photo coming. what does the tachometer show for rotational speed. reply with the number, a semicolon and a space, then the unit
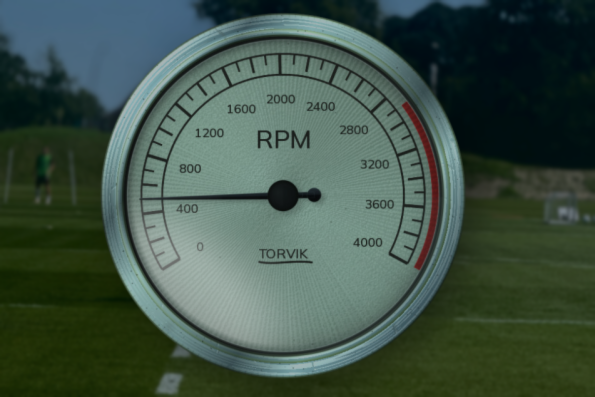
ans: 500; rpm
